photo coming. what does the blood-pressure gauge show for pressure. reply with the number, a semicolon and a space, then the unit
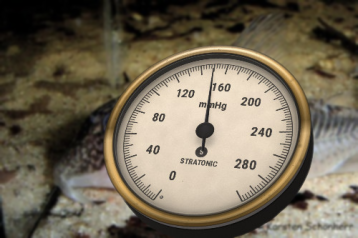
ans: 150; mmHg
